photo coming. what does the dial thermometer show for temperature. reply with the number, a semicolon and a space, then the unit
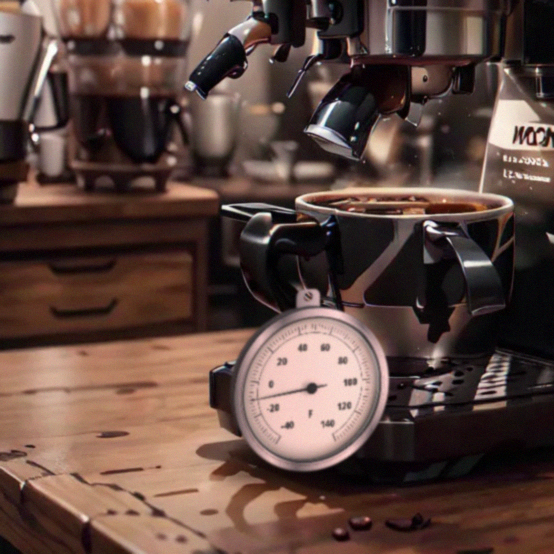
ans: -10; °F
